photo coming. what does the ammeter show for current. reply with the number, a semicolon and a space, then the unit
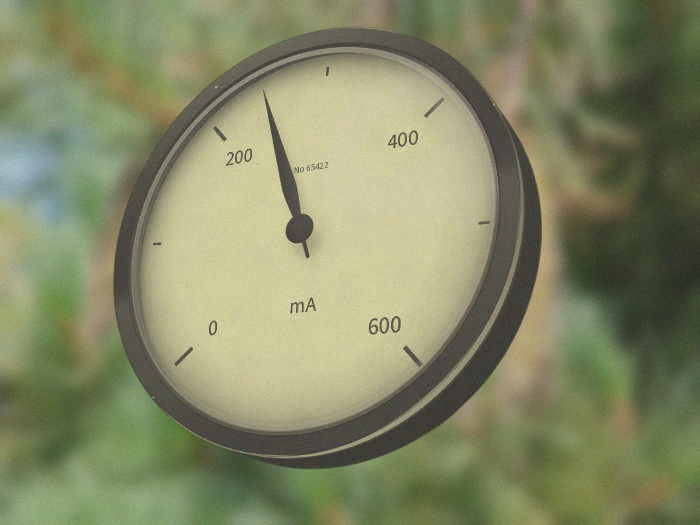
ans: 250; mA
